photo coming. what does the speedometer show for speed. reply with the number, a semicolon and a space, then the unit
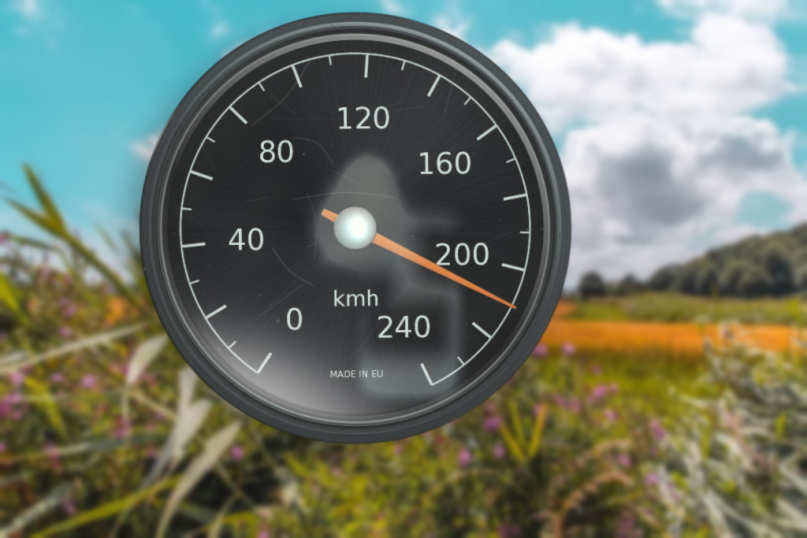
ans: 210; km/h
